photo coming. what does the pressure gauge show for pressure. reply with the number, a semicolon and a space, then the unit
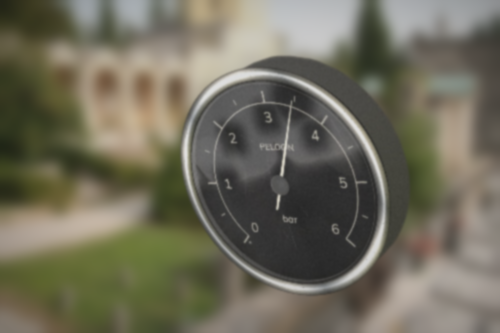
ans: 3.5; bar
